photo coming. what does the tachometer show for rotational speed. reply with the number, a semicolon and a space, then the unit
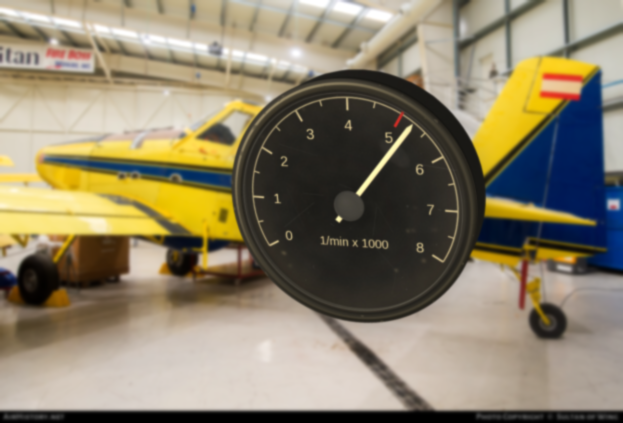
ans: 5250; rpm
